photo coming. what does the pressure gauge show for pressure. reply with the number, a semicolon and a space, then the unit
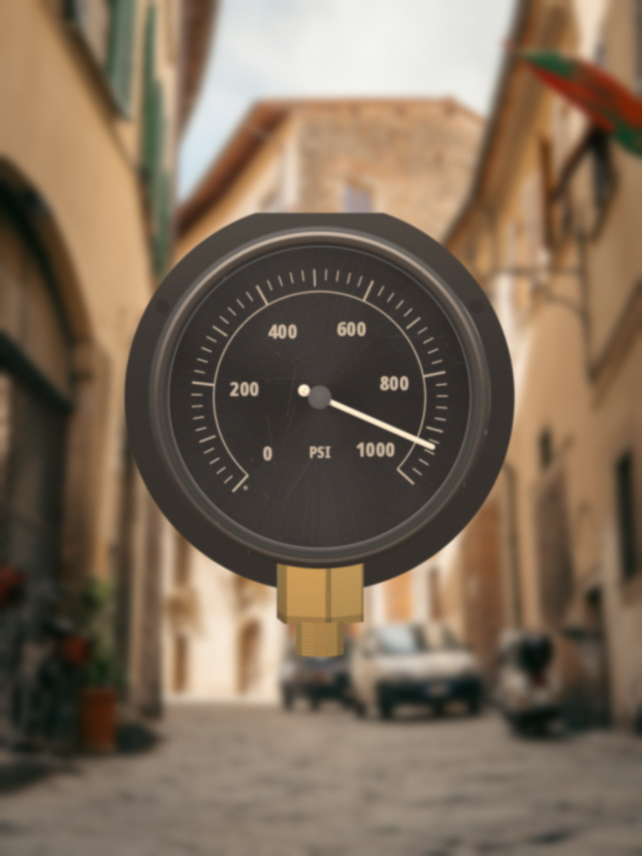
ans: 930; psi
